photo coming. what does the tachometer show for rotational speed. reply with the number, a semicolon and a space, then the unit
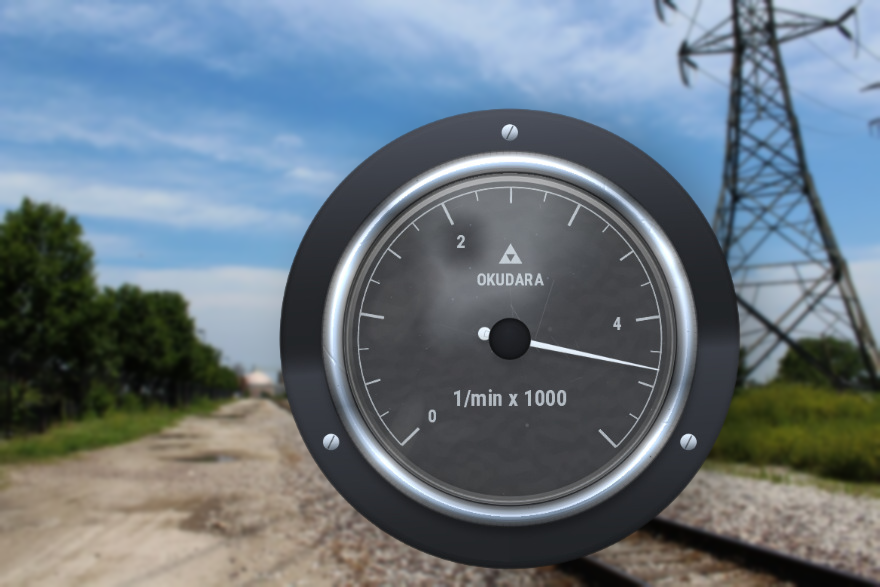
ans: 4375; rpm
